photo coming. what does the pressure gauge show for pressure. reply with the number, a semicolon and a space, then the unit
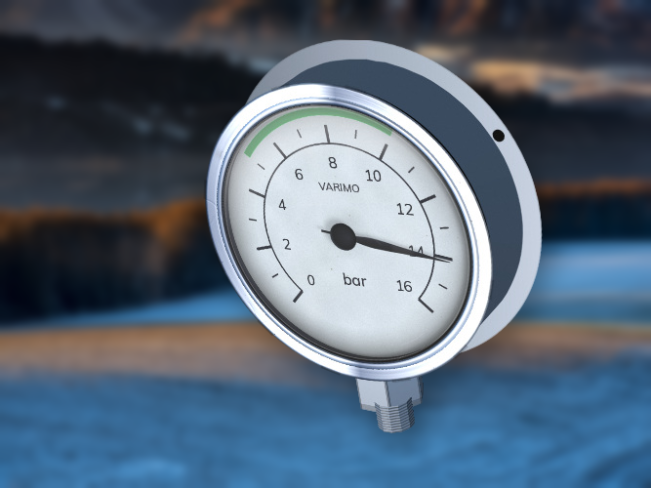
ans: 14; bar
